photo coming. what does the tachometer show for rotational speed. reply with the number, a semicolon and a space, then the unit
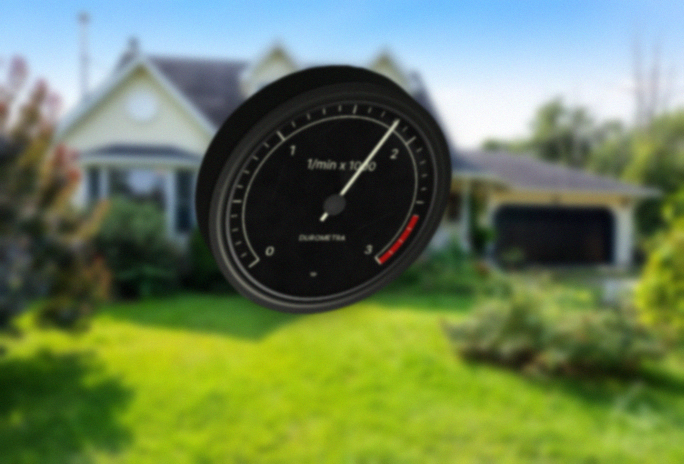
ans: 1800; rpm
